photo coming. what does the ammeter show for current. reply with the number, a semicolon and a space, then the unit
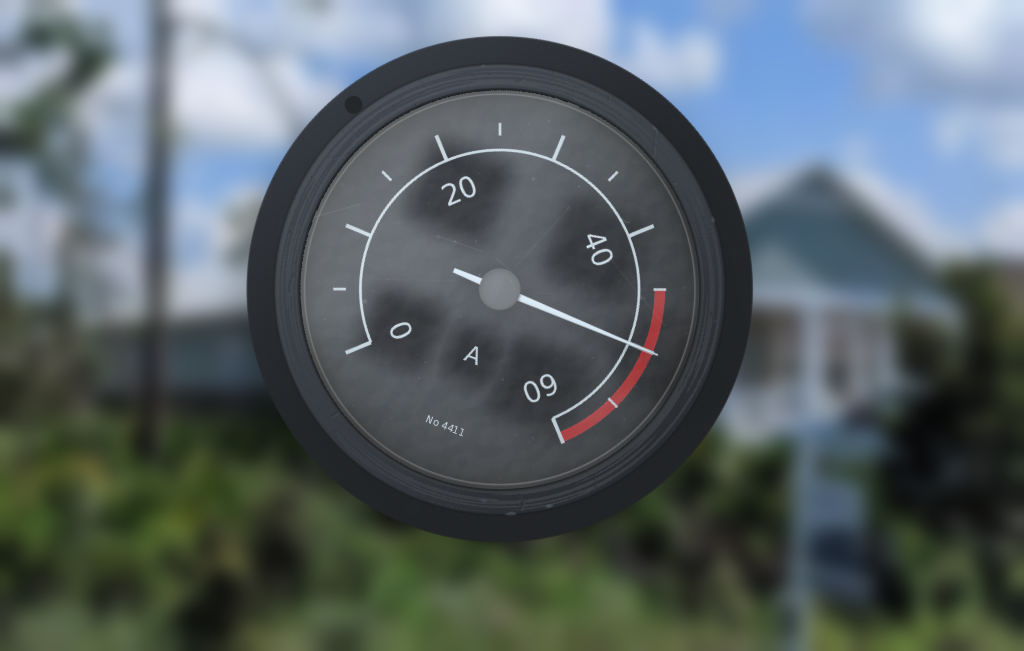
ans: 50; A
